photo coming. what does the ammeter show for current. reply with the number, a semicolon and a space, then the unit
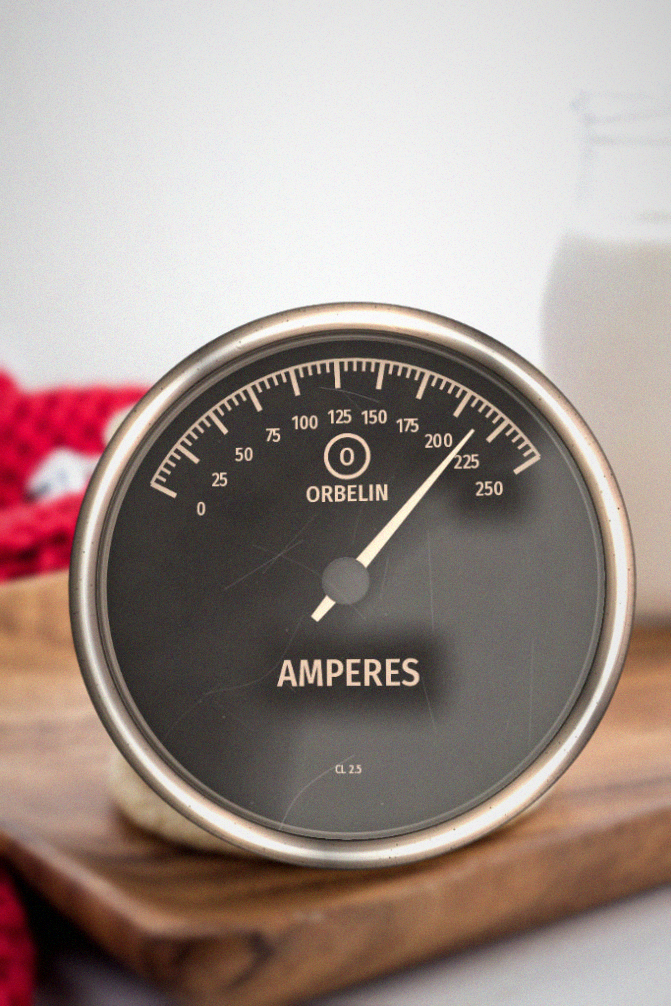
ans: 215; A
